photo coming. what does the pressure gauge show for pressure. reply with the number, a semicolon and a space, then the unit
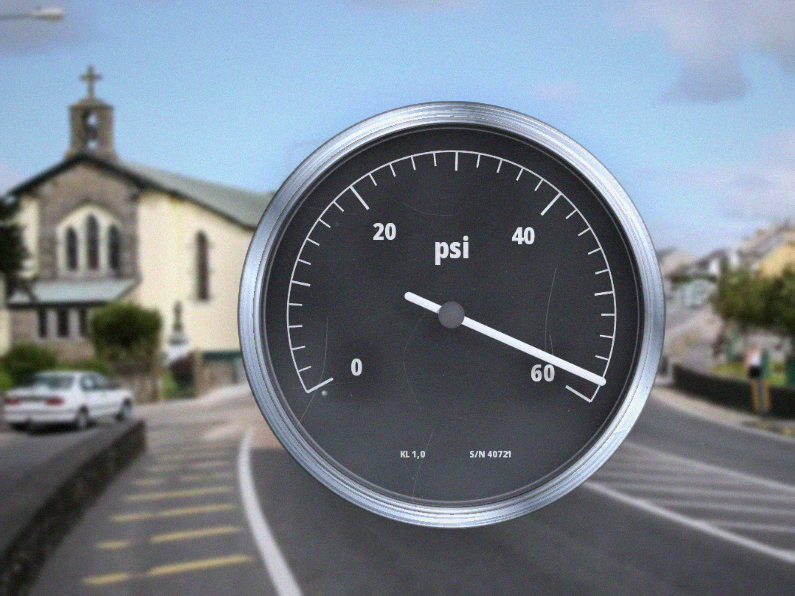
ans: 58; psi
